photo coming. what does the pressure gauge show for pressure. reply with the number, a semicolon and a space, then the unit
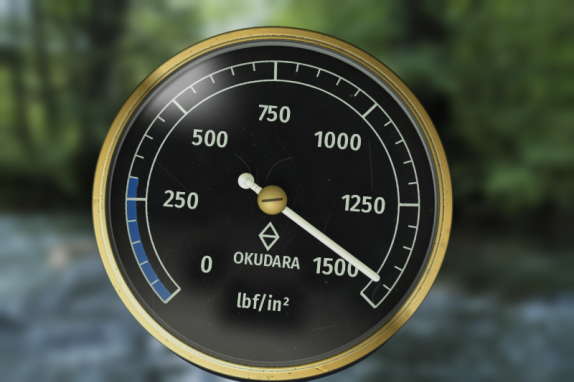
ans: 1450; psi
